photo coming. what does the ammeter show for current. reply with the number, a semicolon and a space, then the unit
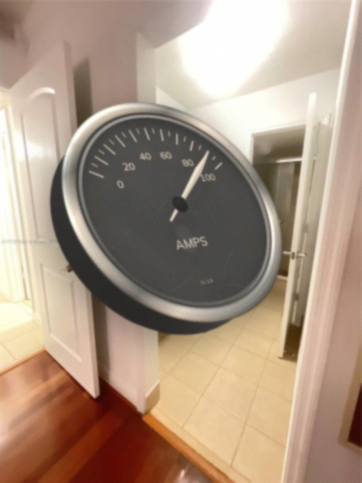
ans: 90; A
